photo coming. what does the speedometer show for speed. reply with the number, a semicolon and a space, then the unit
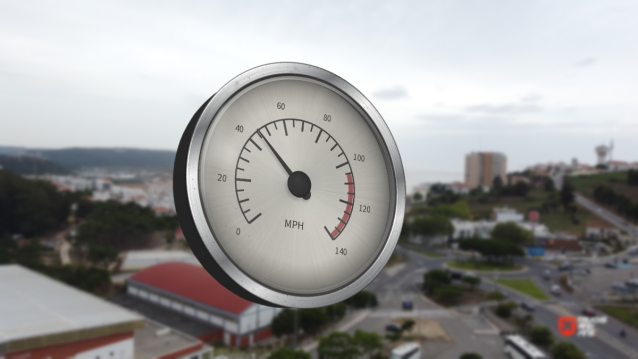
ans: 45; mph
